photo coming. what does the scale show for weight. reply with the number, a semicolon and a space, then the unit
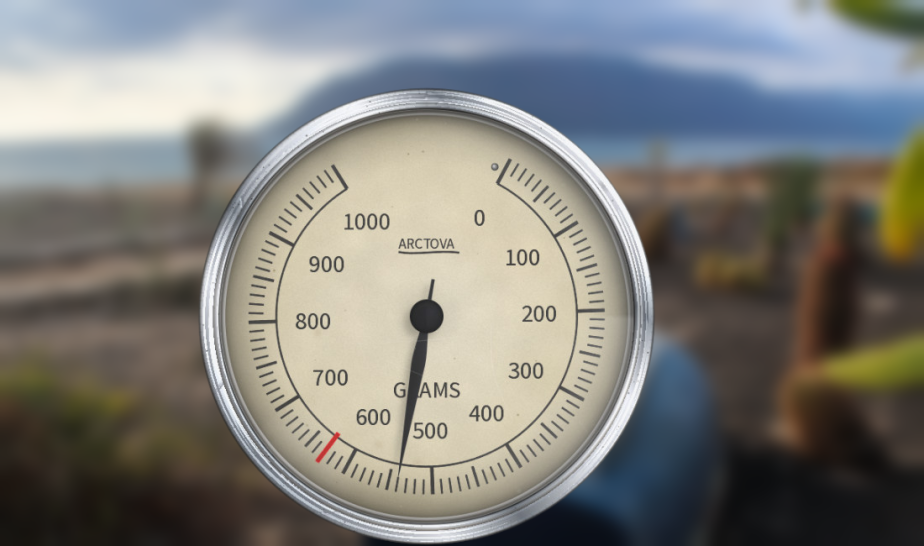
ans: 540; g
